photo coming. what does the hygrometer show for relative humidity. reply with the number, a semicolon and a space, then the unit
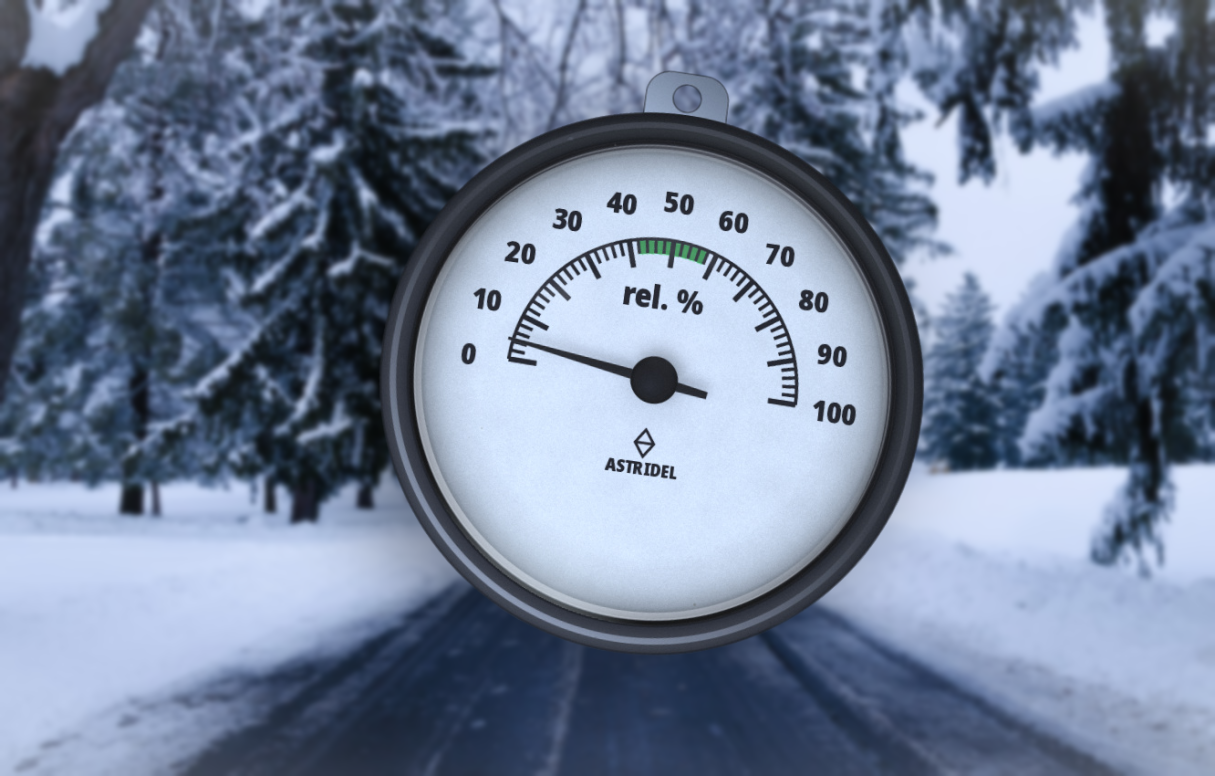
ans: 4; %
